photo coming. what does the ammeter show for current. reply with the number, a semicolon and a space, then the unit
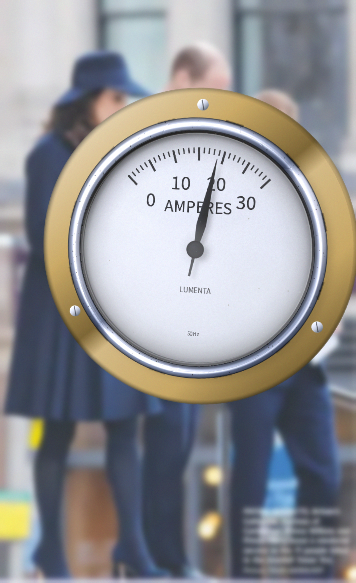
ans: 19; A
